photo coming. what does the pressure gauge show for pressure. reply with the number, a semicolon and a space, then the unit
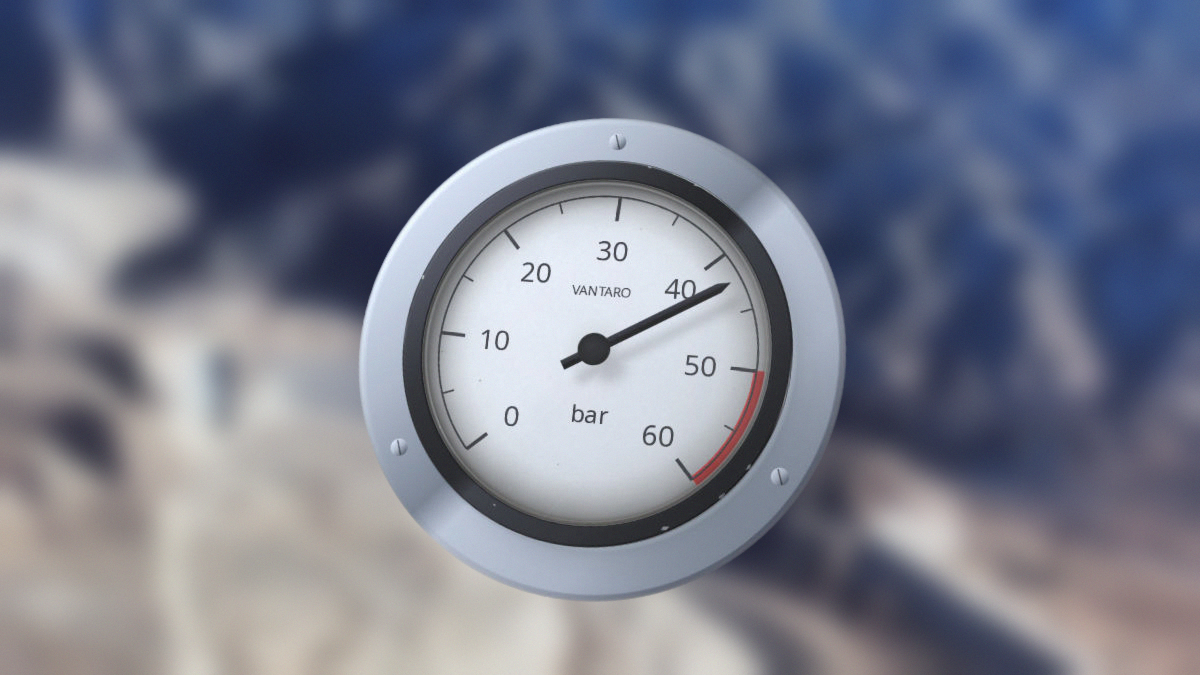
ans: 42.5; bar
